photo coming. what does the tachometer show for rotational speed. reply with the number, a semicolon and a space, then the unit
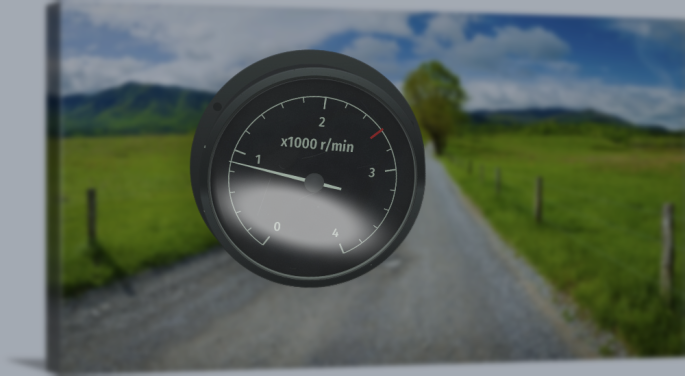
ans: 900; rpm
